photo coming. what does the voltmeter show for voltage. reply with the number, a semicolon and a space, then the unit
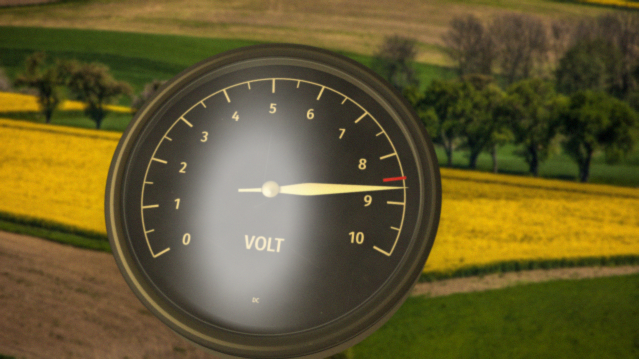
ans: 8.75; V
